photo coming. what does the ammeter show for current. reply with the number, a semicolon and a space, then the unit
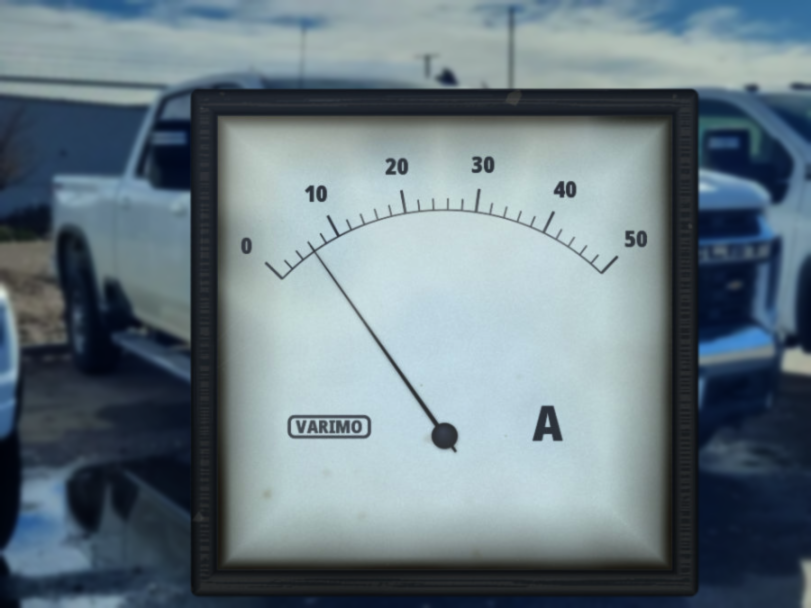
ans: 6; A
